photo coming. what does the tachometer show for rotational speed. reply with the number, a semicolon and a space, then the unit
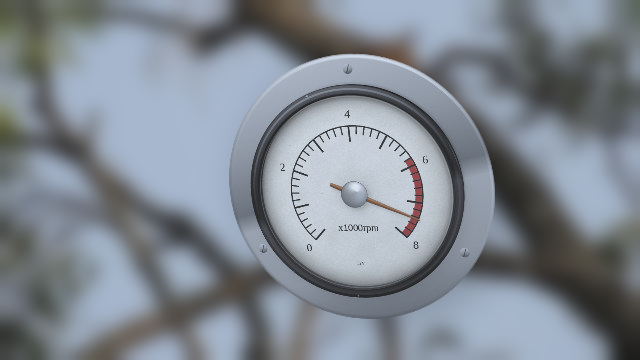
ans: 7400; rpm
